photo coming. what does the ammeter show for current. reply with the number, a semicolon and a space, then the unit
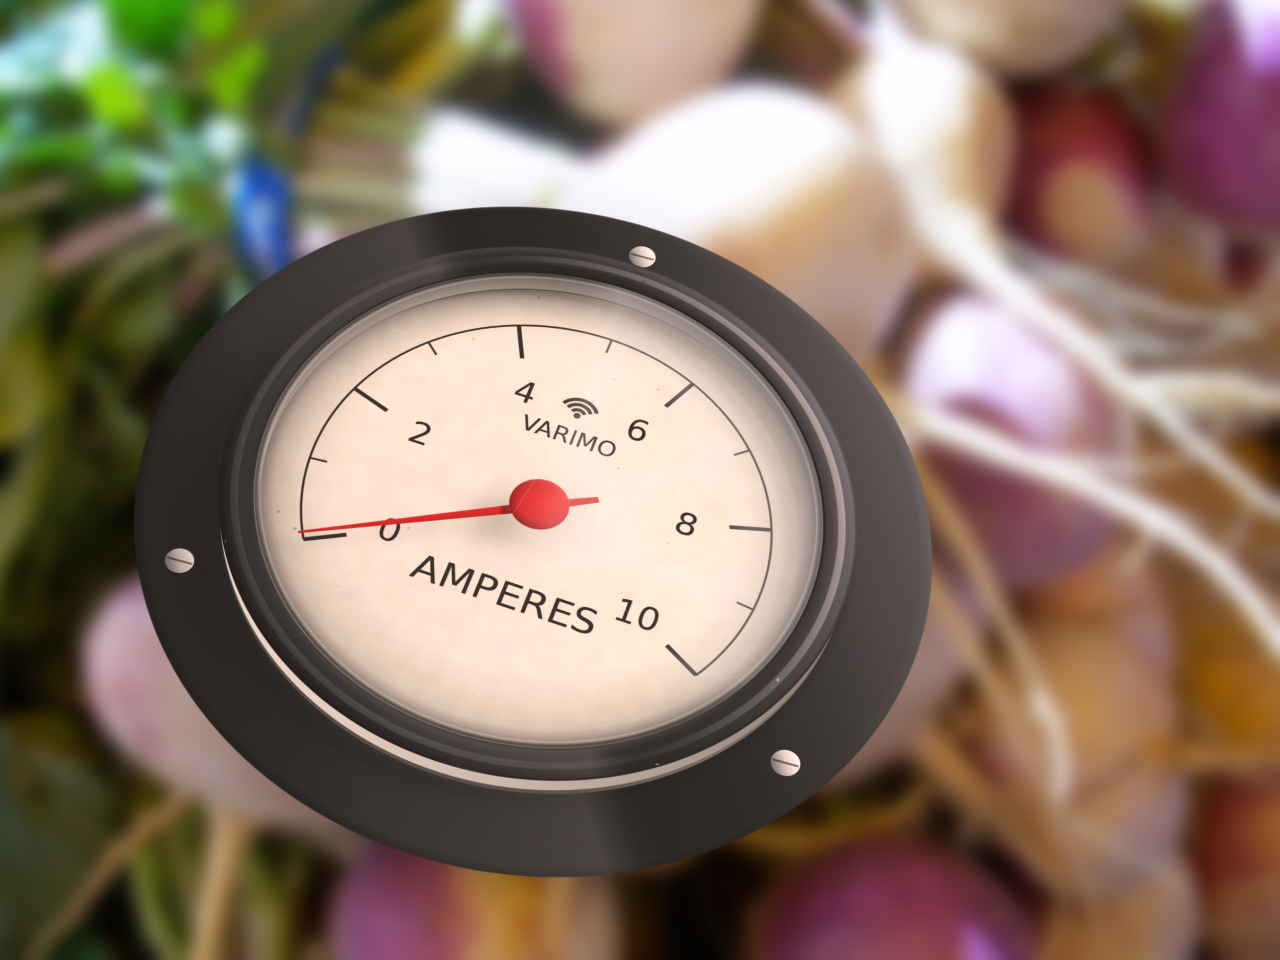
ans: 0; A
